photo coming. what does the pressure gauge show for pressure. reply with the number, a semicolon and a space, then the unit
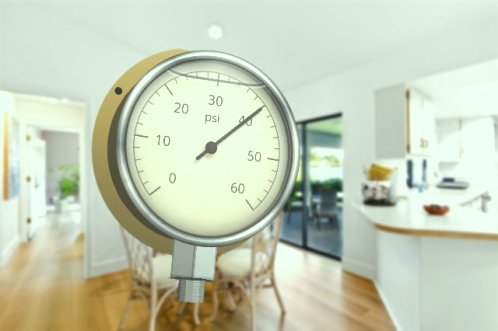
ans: 40; psi
